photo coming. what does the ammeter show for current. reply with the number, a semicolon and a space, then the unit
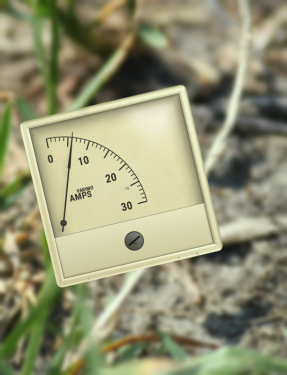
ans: 6; A
